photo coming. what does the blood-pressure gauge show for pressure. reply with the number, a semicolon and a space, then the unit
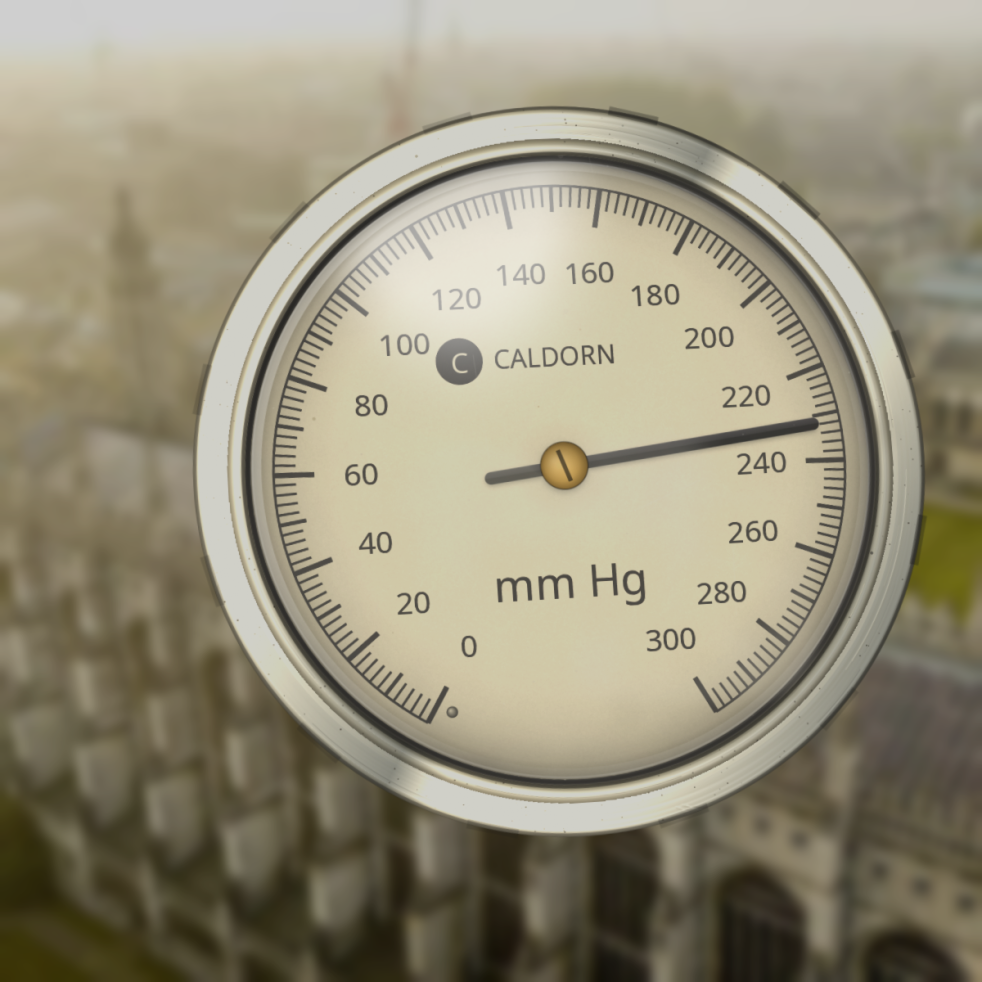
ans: 232; mmHg
